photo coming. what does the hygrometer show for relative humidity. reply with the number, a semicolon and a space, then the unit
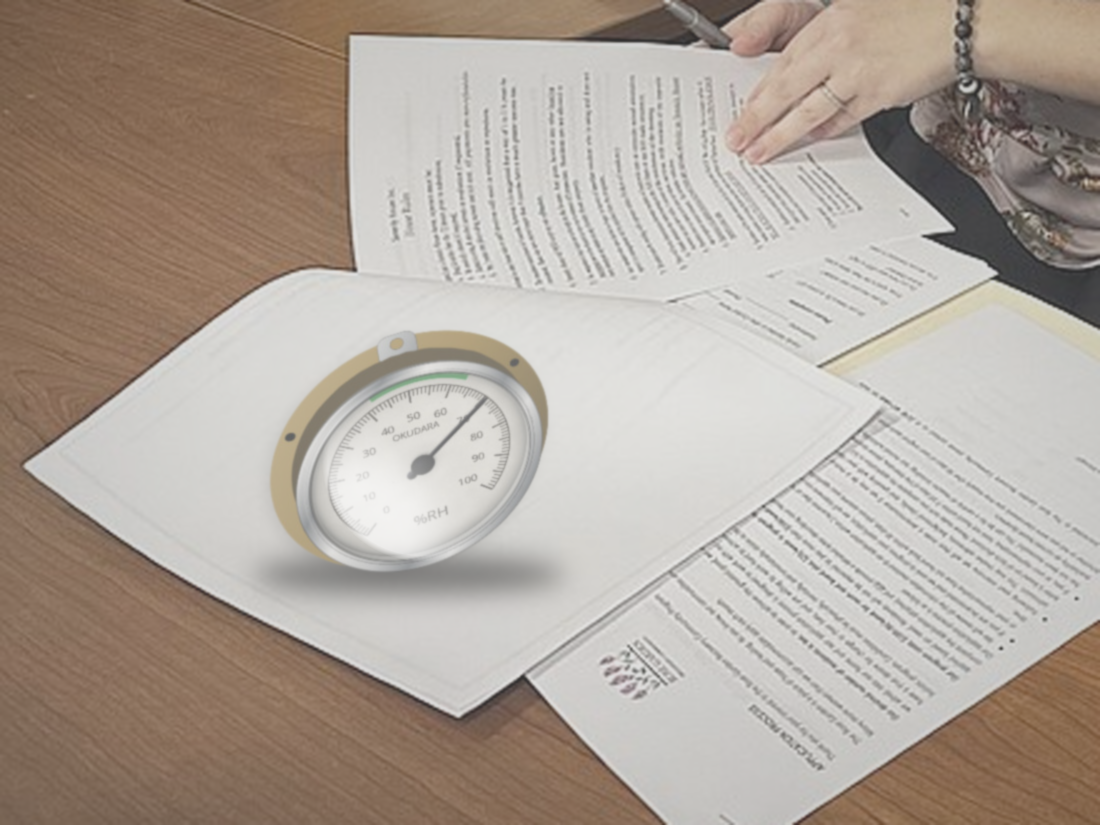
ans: 70; %
